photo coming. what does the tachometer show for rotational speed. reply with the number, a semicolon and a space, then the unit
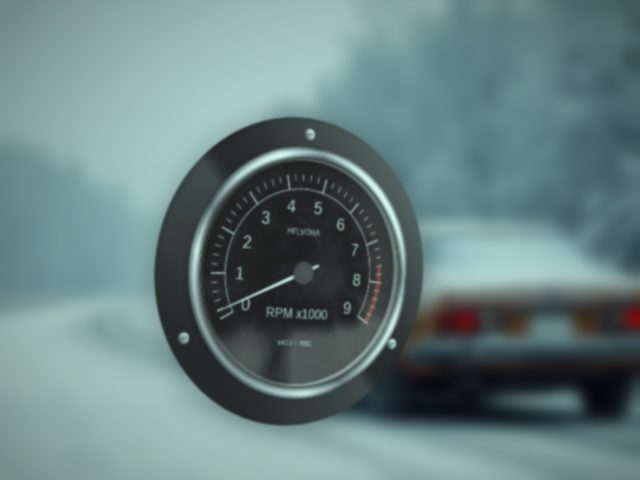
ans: 200; rpm
